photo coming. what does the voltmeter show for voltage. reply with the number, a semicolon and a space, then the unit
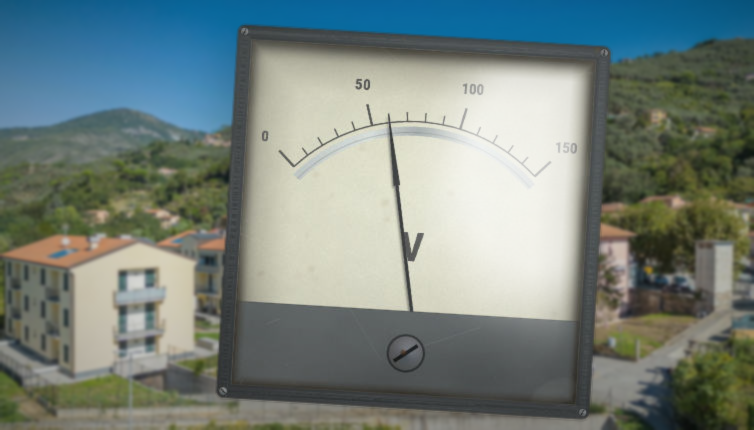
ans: 60; V
